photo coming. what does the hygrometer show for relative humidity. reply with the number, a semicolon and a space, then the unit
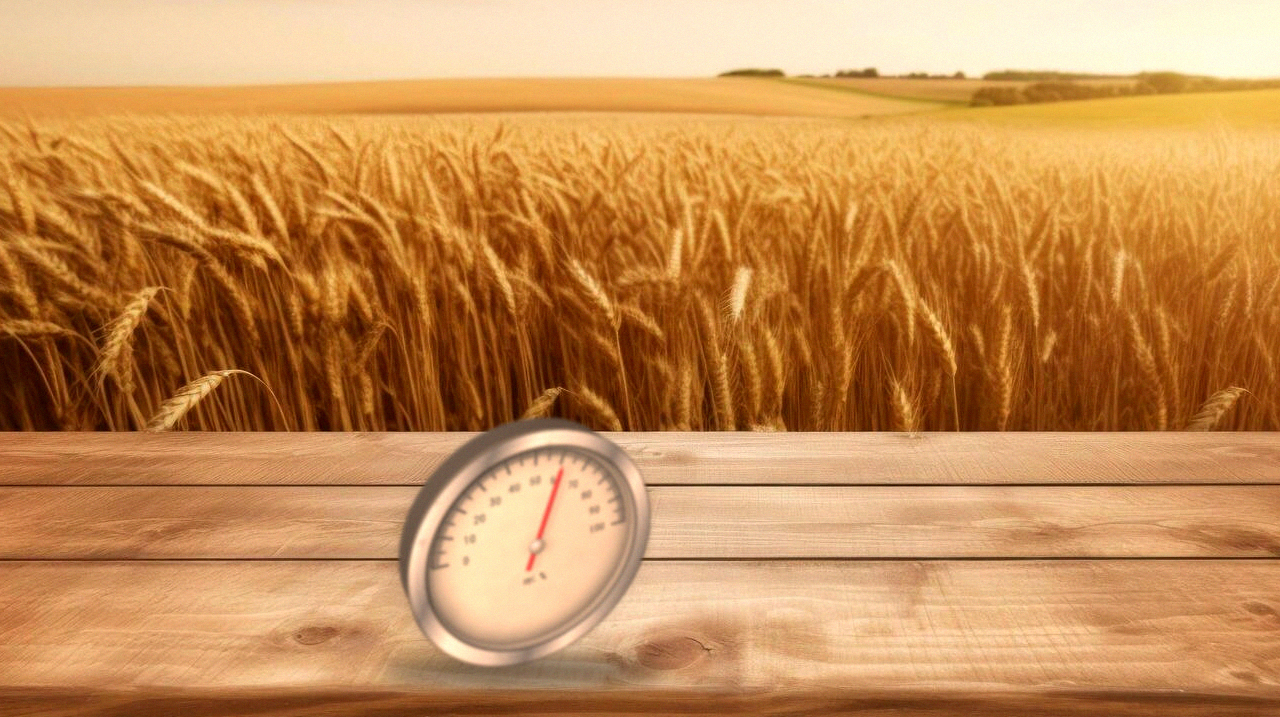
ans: 60; %
